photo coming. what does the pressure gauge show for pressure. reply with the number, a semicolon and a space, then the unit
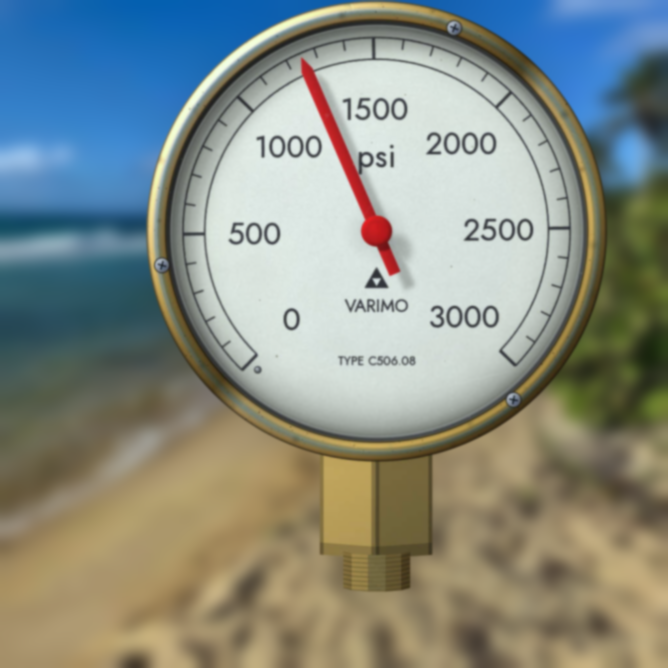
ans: 1250; psi
